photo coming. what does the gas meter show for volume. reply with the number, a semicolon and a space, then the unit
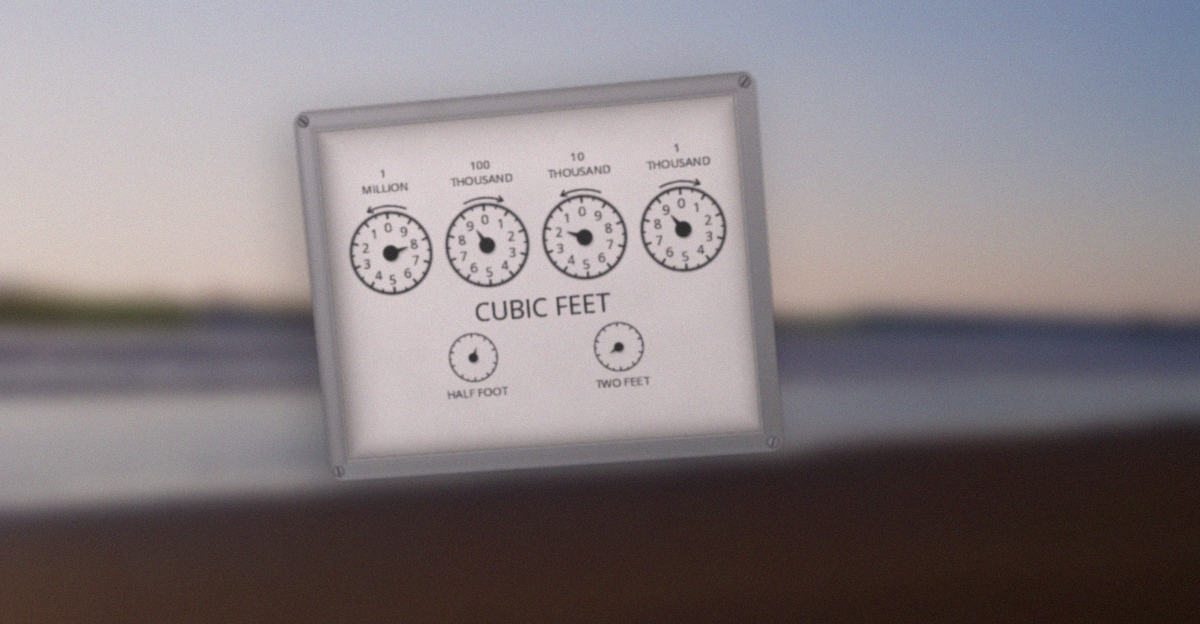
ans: 791900; ft³
